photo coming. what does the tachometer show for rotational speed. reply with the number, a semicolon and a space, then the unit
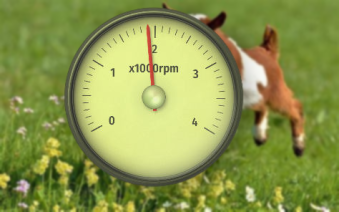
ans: 1900; rpm
